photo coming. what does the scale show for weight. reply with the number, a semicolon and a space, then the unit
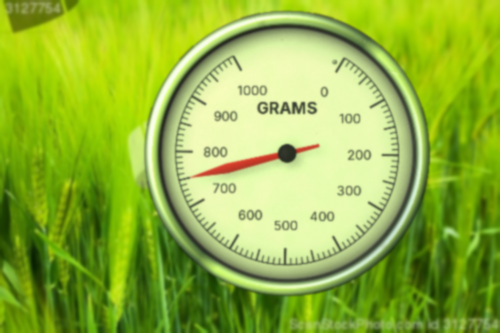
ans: 750; g
